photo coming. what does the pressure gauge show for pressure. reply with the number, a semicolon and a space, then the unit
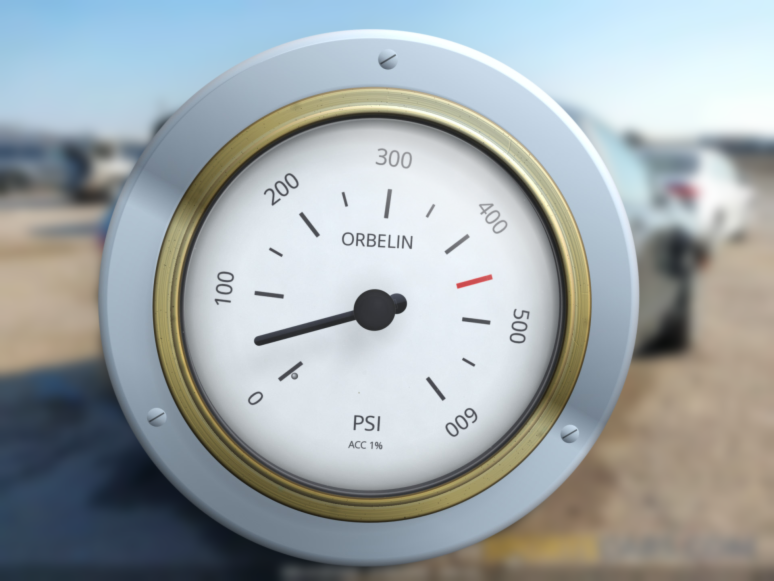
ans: 50; psi
